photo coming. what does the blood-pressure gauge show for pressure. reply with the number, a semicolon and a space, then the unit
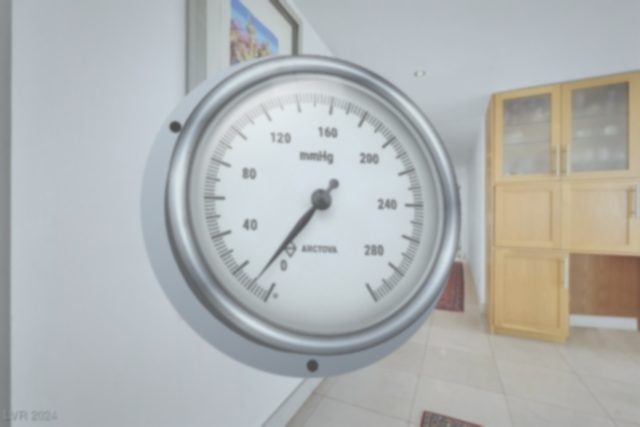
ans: 10; mmHg
